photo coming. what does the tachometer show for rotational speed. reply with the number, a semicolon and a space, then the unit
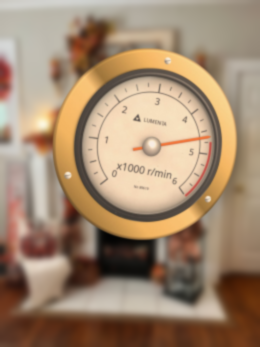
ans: 4625; rpm
